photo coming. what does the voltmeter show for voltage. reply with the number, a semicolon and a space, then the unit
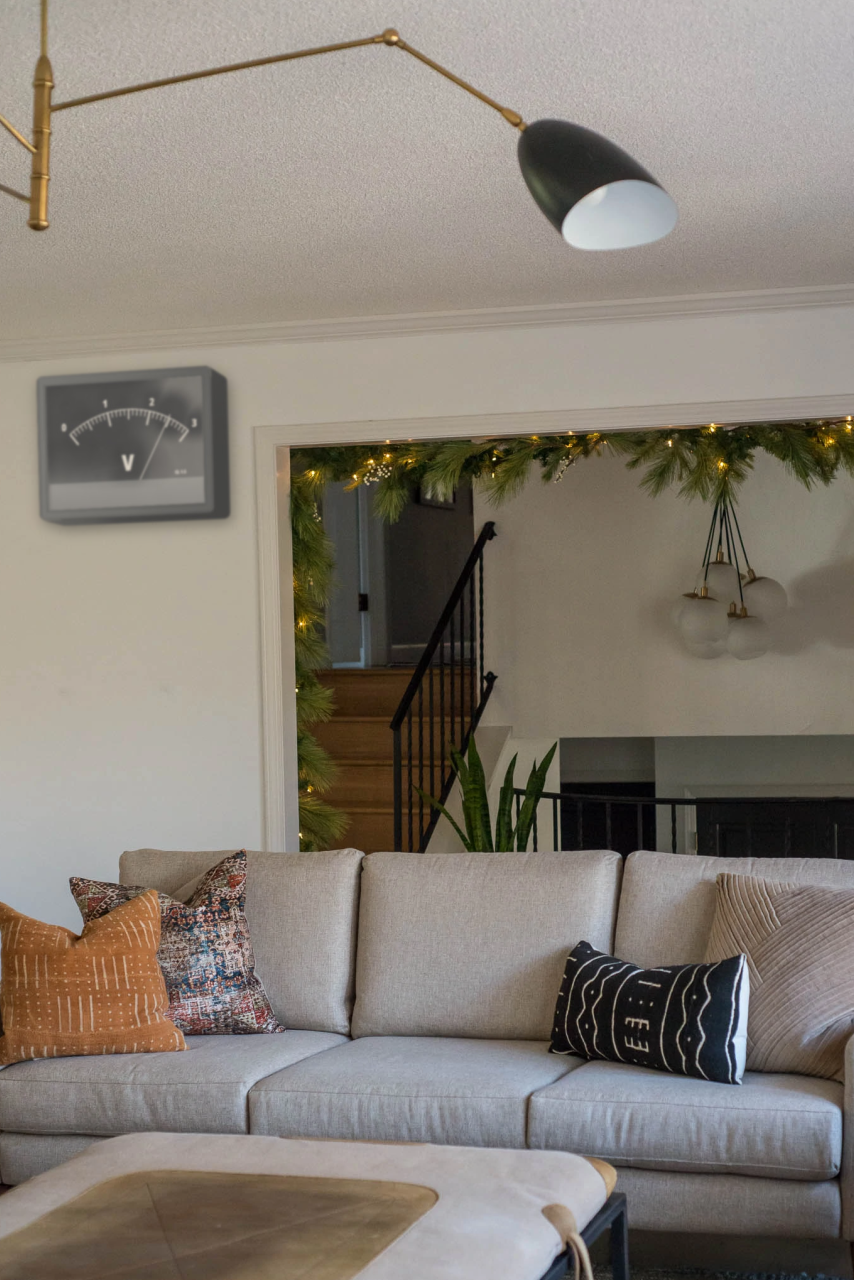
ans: 2.5; V
